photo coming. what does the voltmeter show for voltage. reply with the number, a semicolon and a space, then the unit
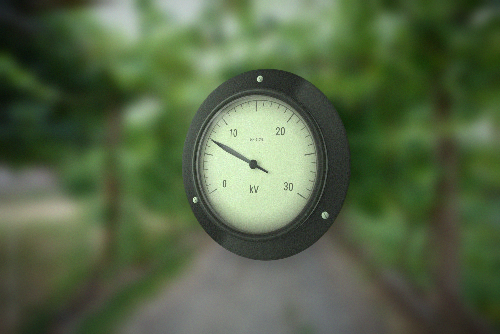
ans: 7; kV
